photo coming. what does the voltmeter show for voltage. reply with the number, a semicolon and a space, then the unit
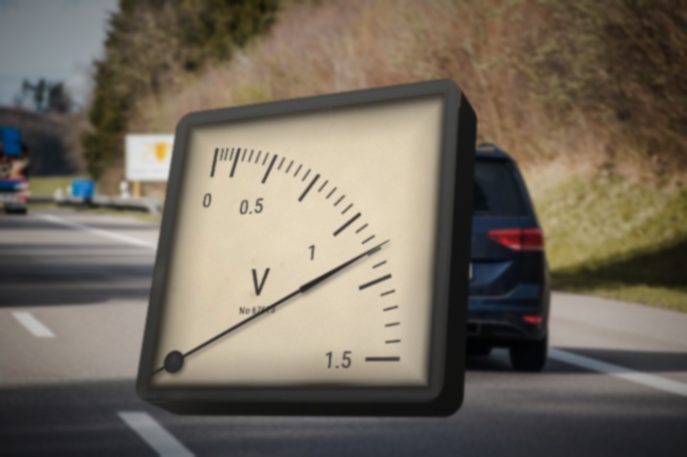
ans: 1.15; V
